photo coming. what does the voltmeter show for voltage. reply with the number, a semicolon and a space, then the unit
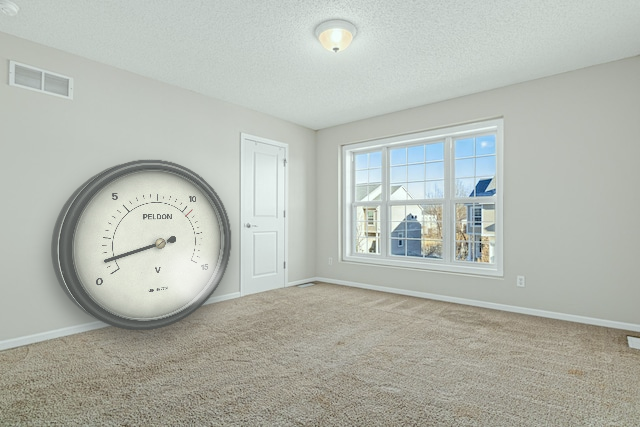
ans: 1; V
